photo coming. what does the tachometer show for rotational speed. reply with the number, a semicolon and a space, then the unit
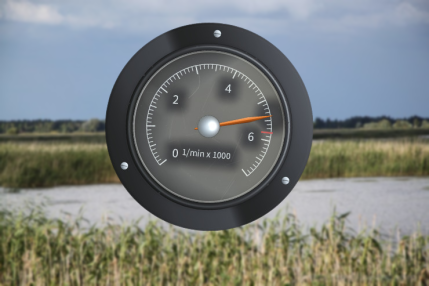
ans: 5400; rpm
